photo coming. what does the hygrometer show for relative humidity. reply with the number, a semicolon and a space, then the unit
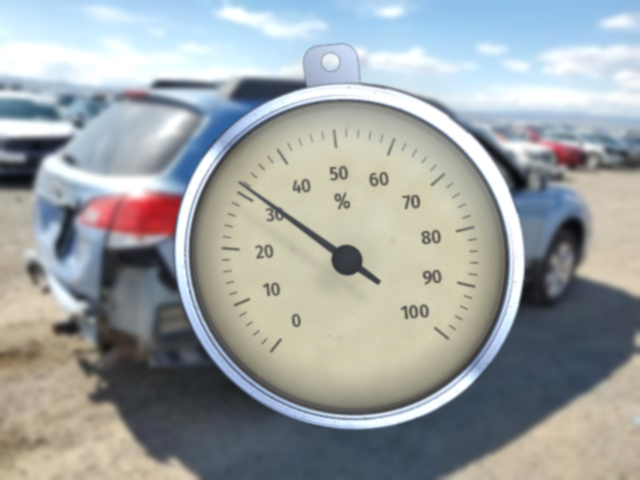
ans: 32; %
